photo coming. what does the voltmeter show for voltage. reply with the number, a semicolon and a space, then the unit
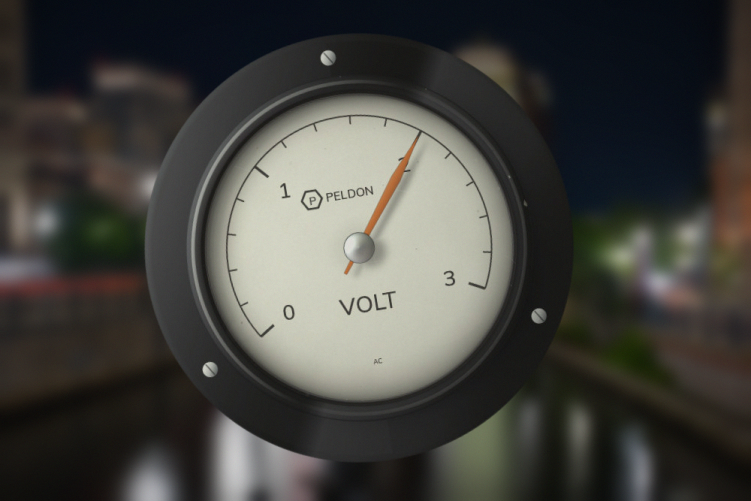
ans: 2; V
